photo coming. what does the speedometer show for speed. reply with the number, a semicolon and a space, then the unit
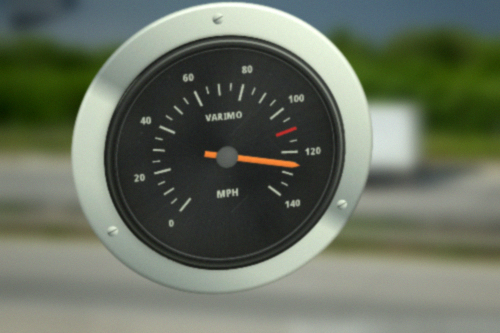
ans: 125; mph
